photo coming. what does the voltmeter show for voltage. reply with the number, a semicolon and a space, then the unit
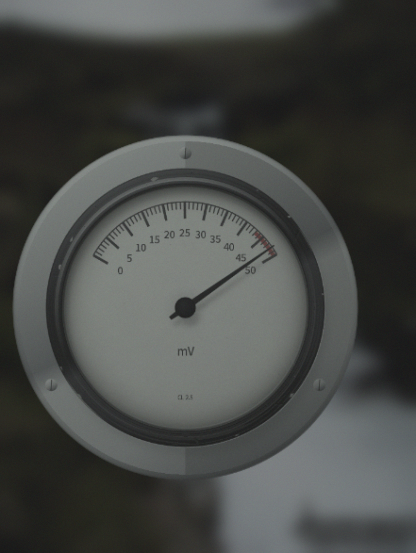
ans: 48; mV
